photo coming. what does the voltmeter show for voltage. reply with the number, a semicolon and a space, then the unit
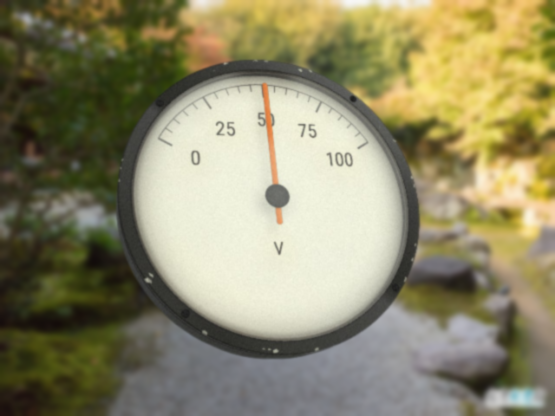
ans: 50; V
